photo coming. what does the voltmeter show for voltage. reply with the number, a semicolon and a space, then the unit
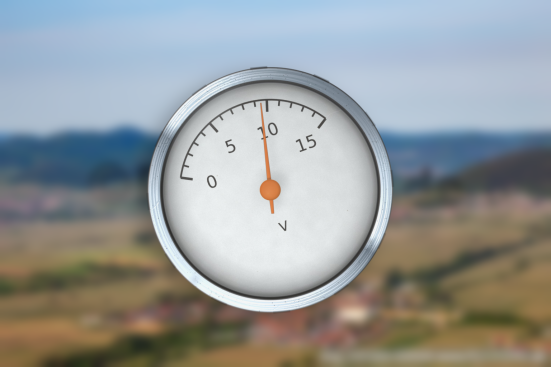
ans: 9.5; V
